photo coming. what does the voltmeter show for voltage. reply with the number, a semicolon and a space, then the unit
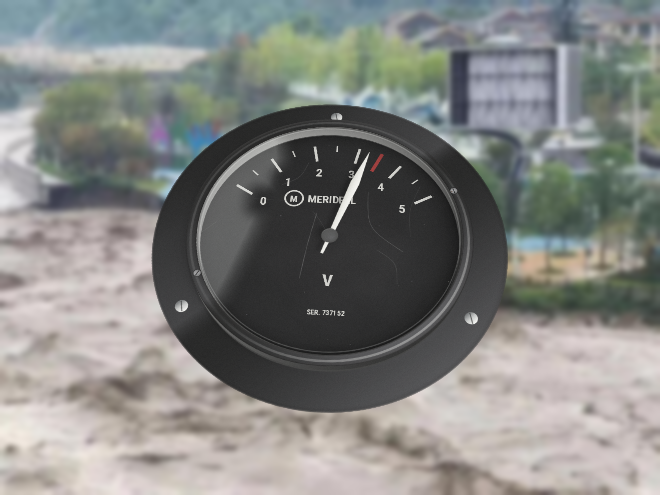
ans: 3.25; V
